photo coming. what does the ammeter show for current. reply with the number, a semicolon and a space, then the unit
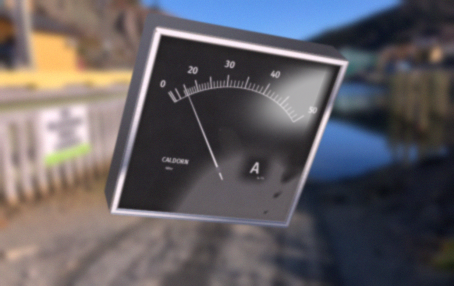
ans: 15; A
